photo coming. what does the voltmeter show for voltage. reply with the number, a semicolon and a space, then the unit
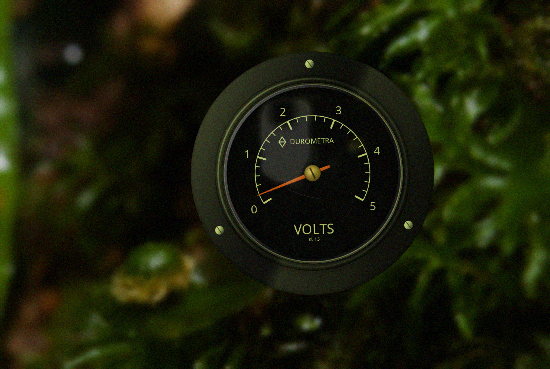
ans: 0.2; V
